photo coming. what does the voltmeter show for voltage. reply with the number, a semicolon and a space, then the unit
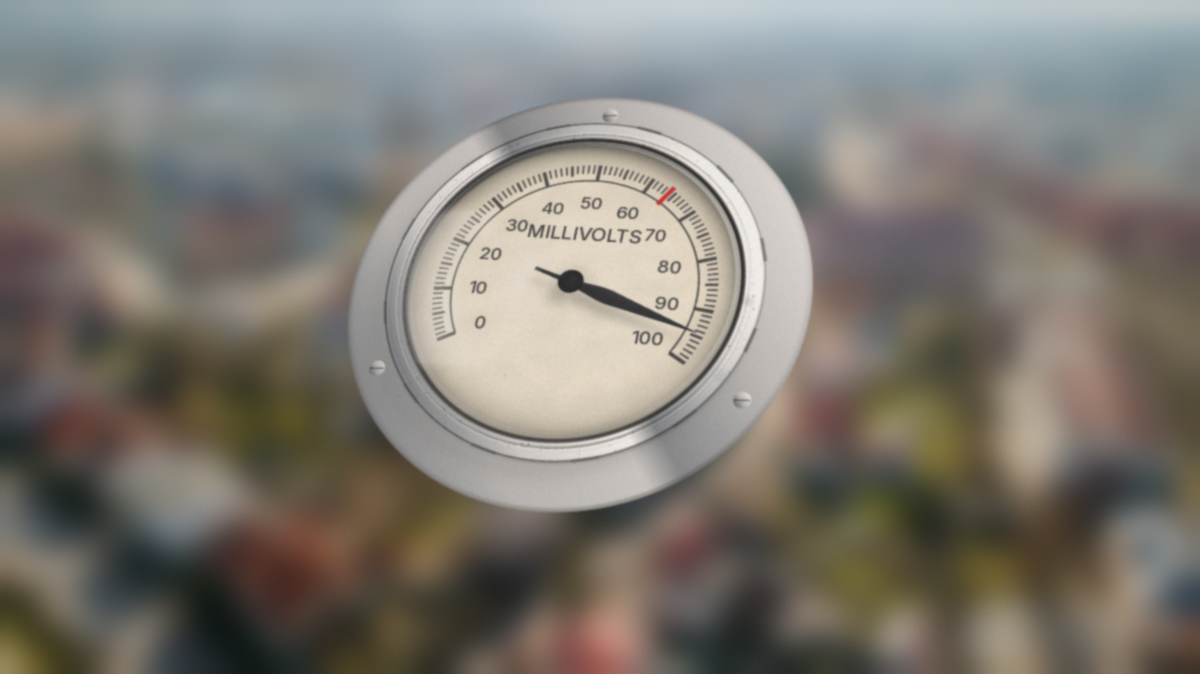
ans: 95; mV
